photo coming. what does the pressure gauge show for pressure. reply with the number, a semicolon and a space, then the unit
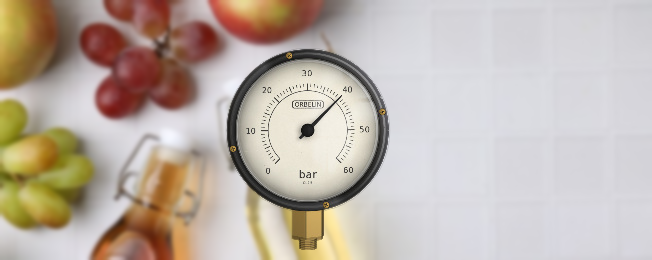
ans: 40; bar
